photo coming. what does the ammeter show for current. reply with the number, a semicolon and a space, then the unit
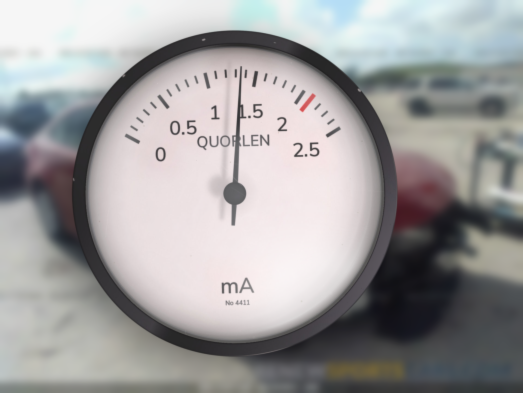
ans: 1.35; mA
